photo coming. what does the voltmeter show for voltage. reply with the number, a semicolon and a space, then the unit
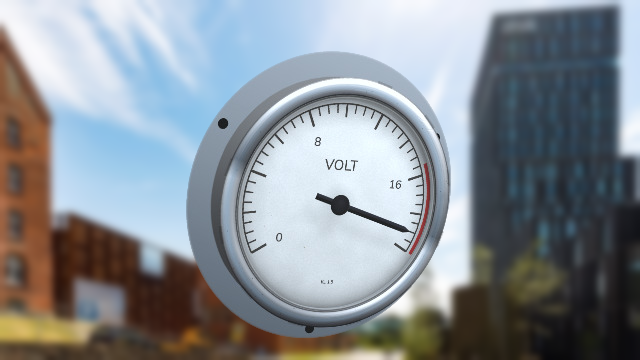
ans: 19; V
